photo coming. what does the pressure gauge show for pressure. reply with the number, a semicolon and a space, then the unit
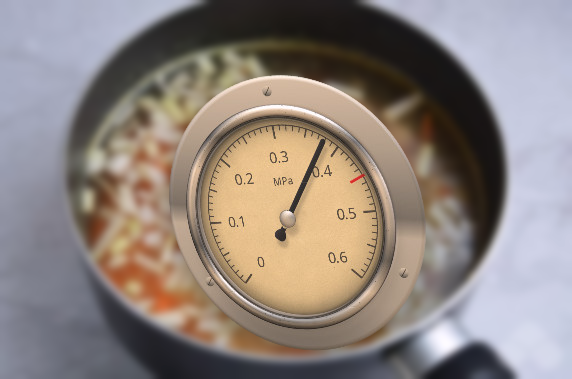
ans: 0.38; MPa
